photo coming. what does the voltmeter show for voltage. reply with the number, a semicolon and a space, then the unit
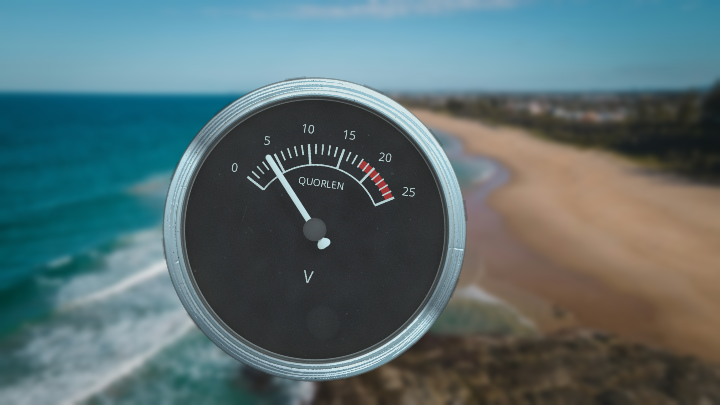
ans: 4; V
